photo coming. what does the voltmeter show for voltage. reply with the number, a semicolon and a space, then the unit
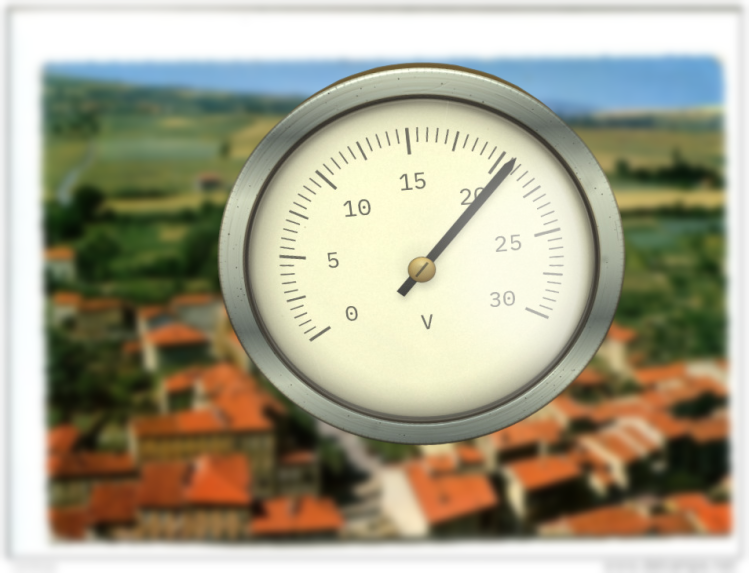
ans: 20.5; V
